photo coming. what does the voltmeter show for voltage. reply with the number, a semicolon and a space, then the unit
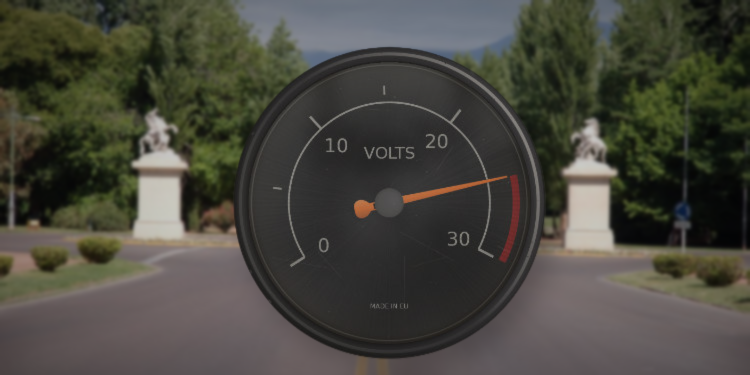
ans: 25; V
